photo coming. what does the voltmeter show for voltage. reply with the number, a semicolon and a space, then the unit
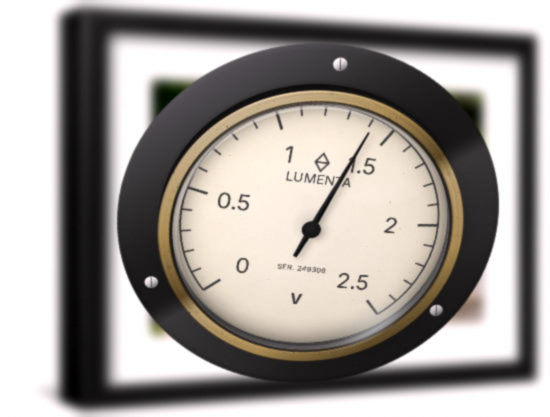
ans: 1.4; V
